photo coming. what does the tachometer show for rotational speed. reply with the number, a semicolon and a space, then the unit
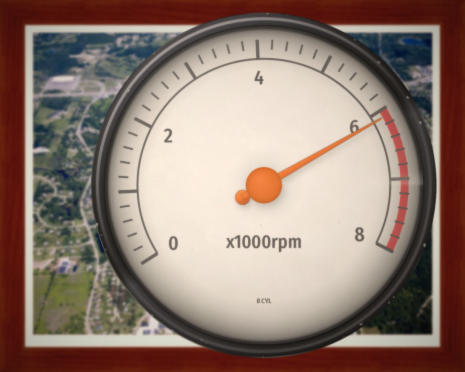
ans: 6100; rpm
